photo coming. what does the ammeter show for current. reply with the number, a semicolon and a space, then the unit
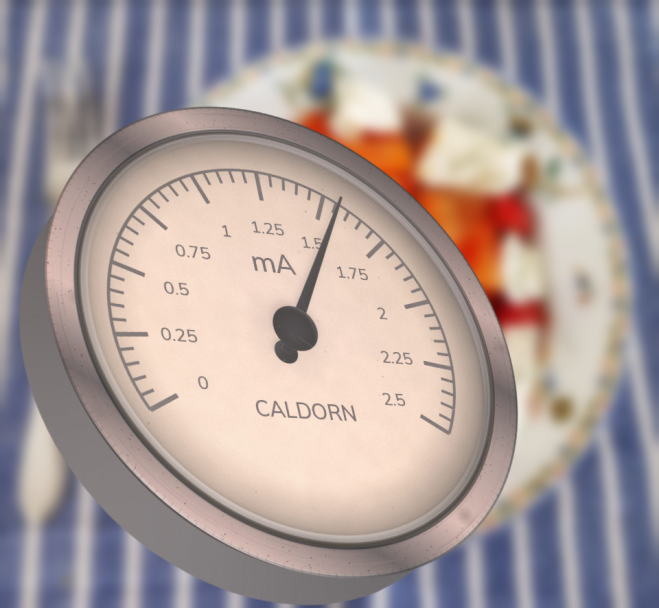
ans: 1.55; mA
